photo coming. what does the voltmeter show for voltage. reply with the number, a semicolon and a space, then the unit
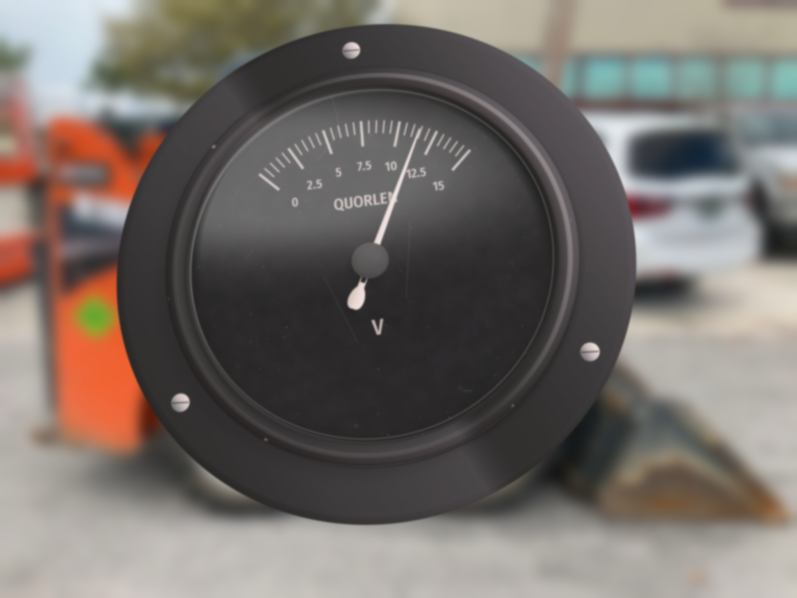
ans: 11.5; V
